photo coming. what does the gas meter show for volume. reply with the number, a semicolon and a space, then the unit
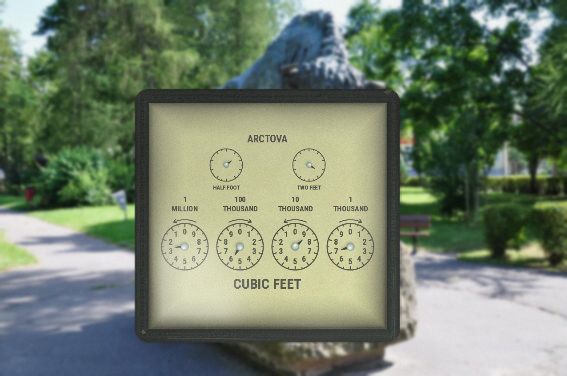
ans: 258700; ft³
